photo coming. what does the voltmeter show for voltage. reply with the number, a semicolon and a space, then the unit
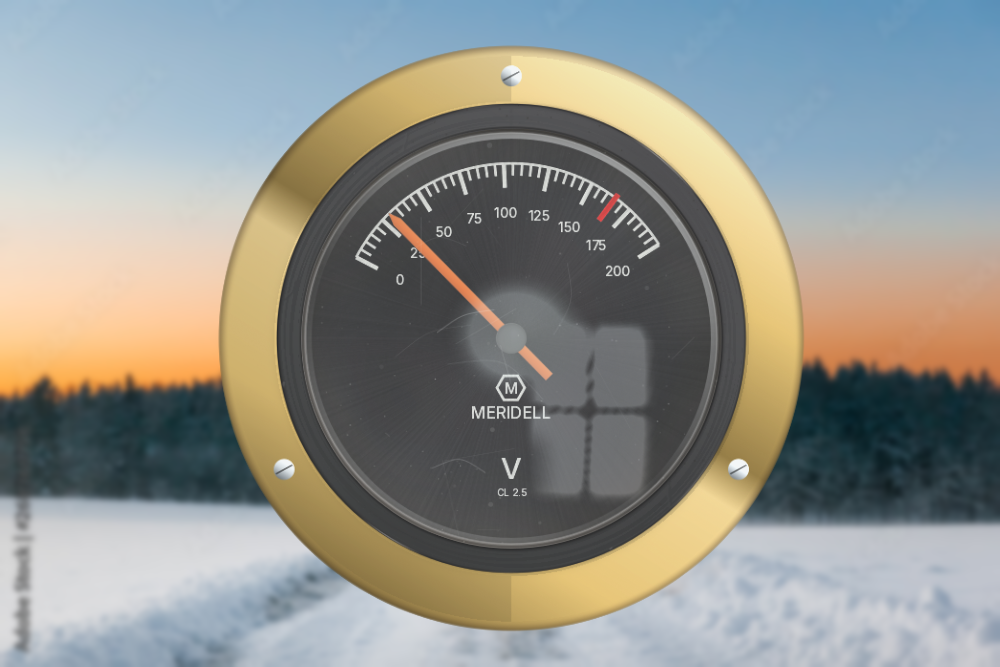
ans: 30; V
